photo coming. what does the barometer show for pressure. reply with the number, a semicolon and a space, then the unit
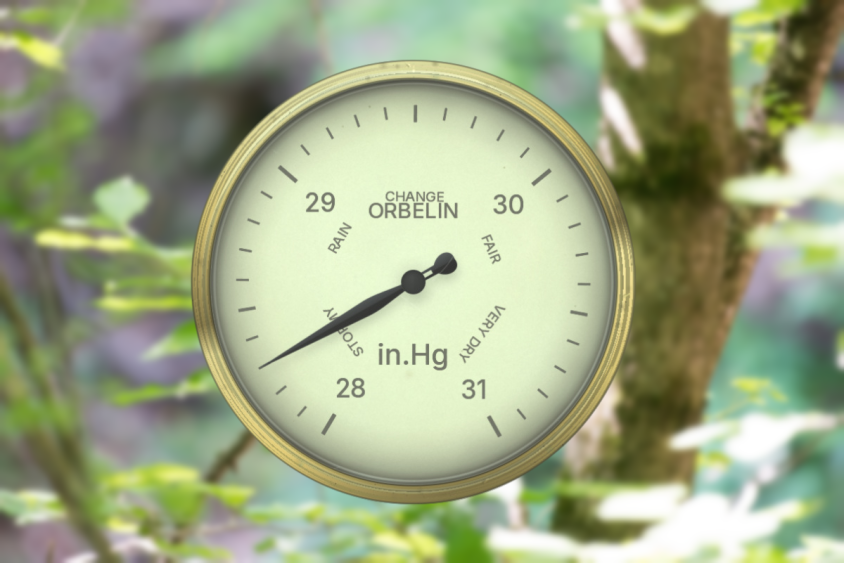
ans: 28.3; inHg
